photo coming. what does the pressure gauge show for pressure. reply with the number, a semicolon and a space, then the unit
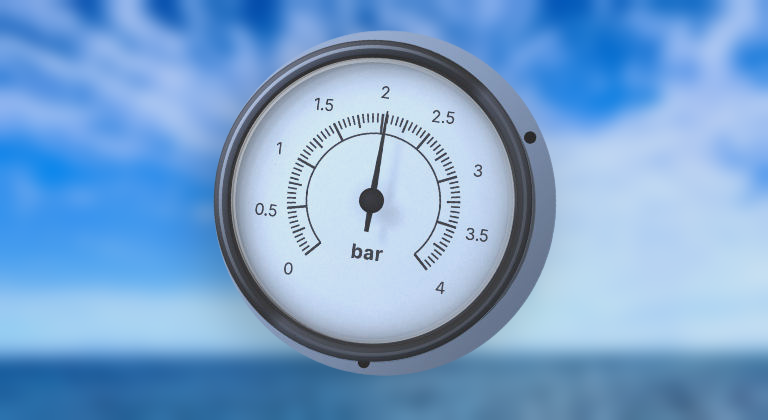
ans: 2.05; bar
